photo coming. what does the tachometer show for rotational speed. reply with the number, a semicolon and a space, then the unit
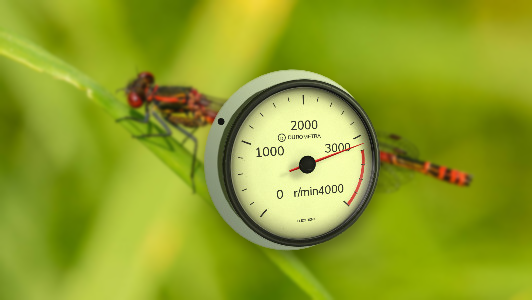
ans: 3100; rpm
